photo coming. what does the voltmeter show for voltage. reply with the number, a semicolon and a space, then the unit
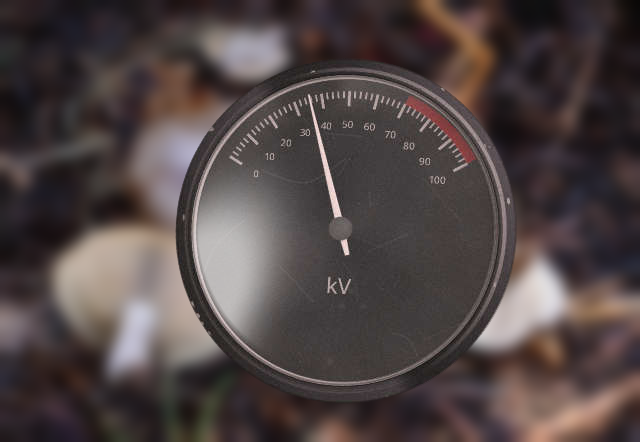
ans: 36; kV
